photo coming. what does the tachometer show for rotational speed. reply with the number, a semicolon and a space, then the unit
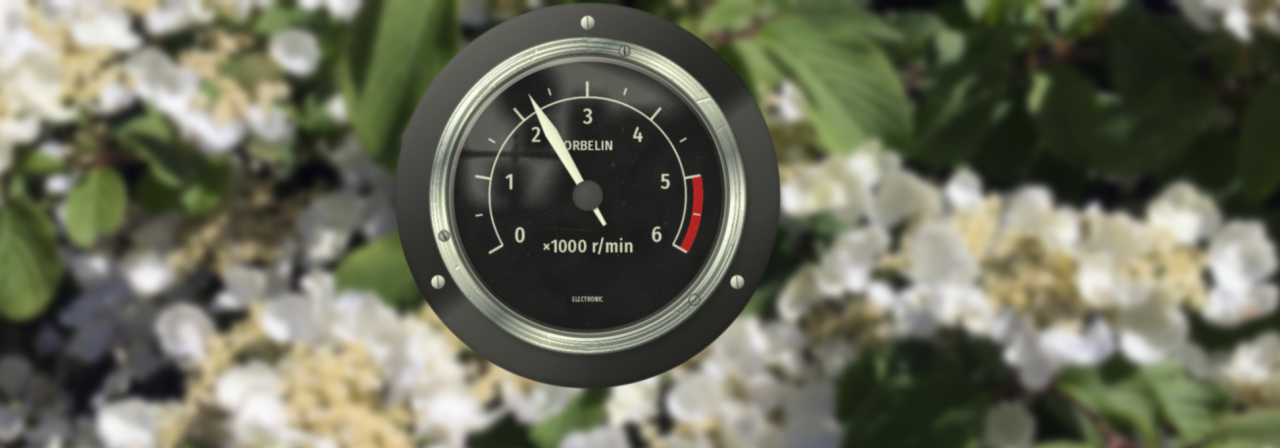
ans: 2250; rpm
